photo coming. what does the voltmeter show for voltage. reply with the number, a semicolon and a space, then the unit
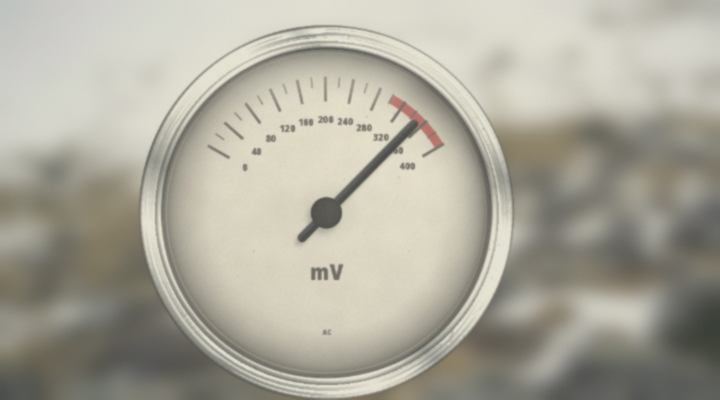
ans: 350; mV
